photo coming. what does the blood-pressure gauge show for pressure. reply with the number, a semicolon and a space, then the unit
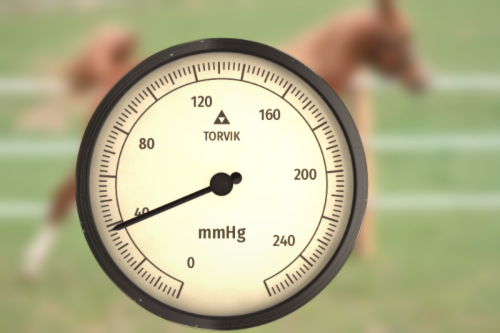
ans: 38; mmHg
